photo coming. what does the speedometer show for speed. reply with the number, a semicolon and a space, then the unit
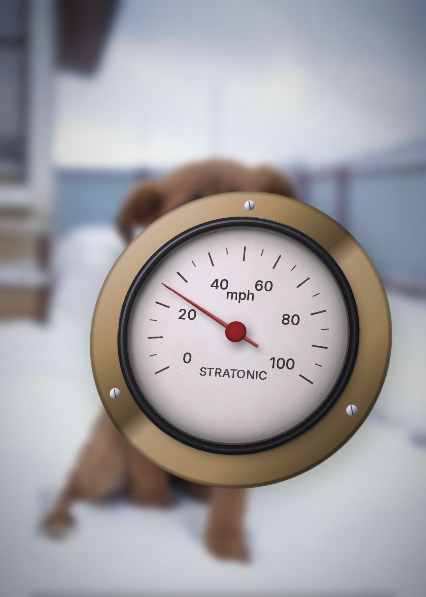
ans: 25; mph
